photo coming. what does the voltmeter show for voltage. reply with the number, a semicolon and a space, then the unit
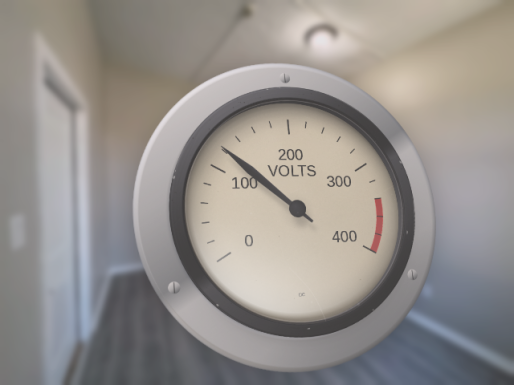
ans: 120; V
